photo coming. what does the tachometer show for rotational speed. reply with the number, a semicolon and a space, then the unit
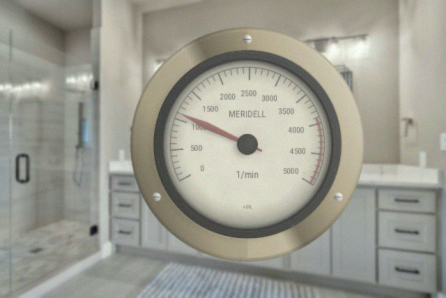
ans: 1100; rpm
